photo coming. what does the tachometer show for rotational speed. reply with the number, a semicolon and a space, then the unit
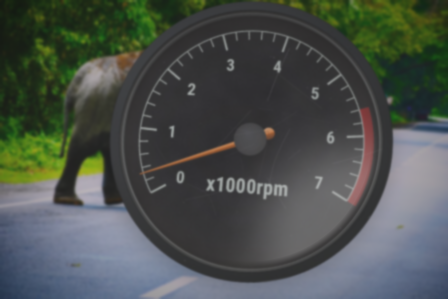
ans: 300; rpm
